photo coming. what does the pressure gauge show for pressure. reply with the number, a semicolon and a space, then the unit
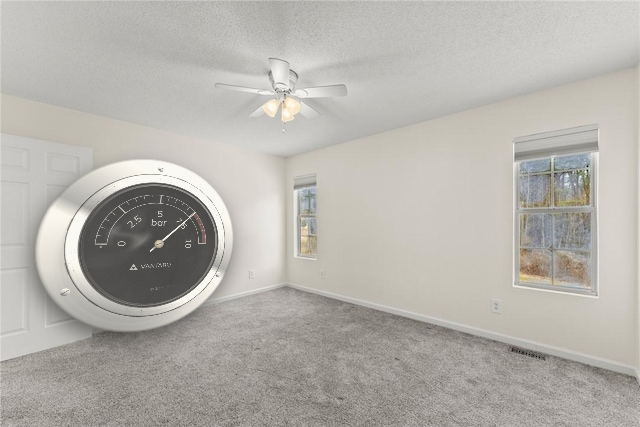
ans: 7.5; bar
